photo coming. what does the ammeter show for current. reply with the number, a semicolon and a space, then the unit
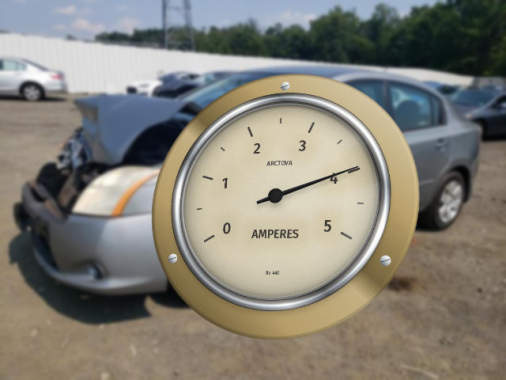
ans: 4; A
